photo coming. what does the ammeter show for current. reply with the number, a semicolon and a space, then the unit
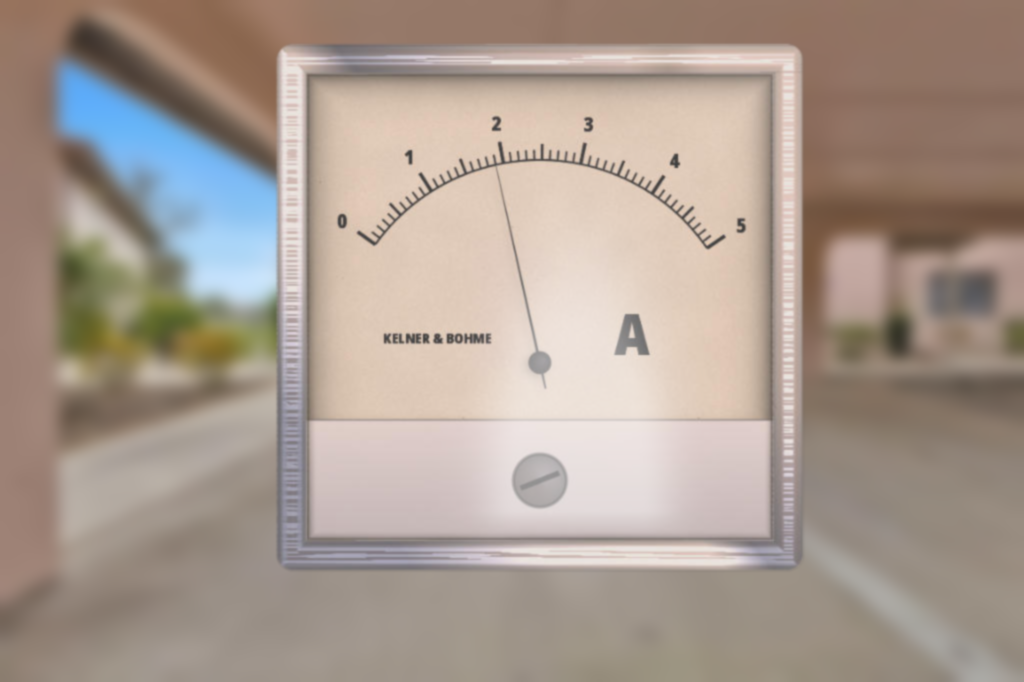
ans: 1.9; A
